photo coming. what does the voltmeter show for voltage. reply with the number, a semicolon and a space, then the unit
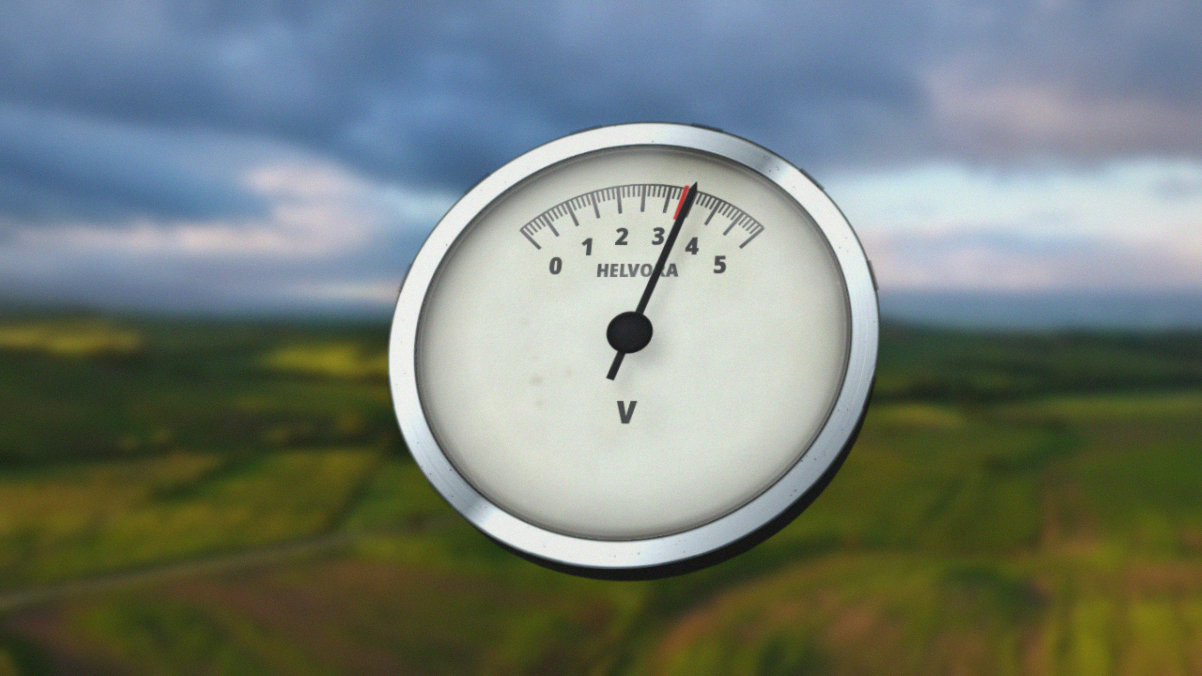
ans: 3.5; V
